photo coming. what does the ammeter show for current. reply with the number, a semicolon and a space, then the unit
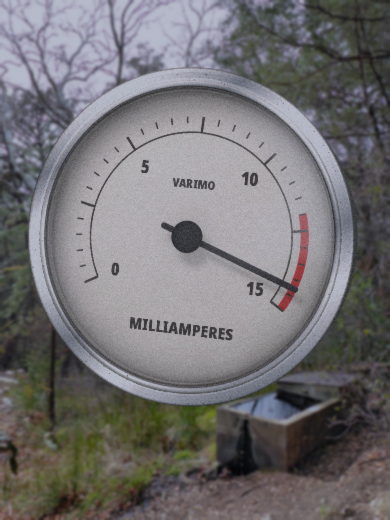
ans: 14.25; mA
